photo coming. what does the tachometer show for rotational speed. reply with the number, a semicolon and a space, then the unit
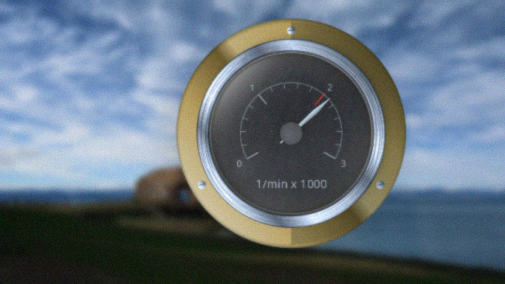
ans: 2100; rpm
